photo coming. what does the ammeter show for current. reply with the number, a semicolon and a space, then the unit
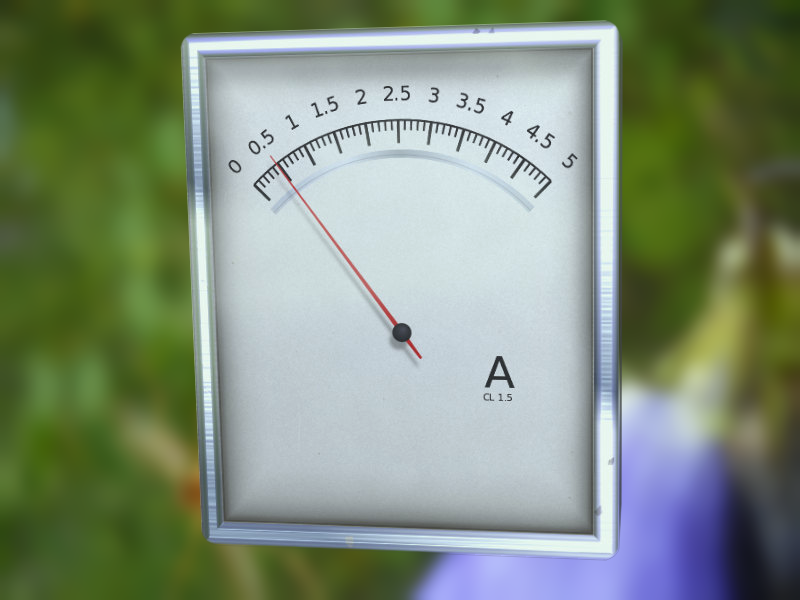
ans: 0.5; A
